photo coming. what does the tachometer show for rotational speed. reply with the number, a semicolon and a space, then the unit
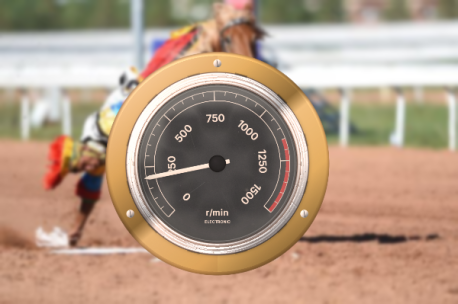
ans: 200; rpm
